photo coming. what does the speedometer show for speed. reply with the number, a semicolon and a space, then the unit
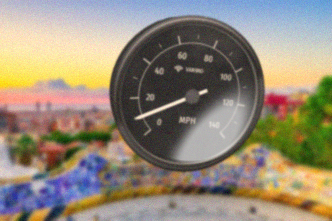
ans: 10; mph
